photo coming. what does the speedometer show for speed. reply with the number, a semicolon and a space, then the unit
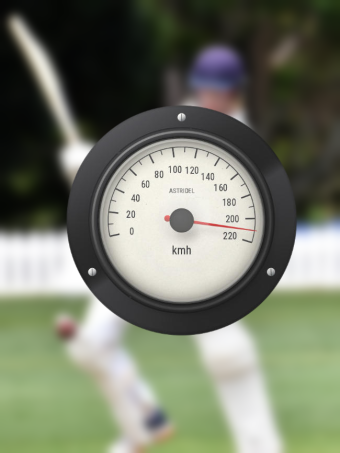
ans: 210; km/h
